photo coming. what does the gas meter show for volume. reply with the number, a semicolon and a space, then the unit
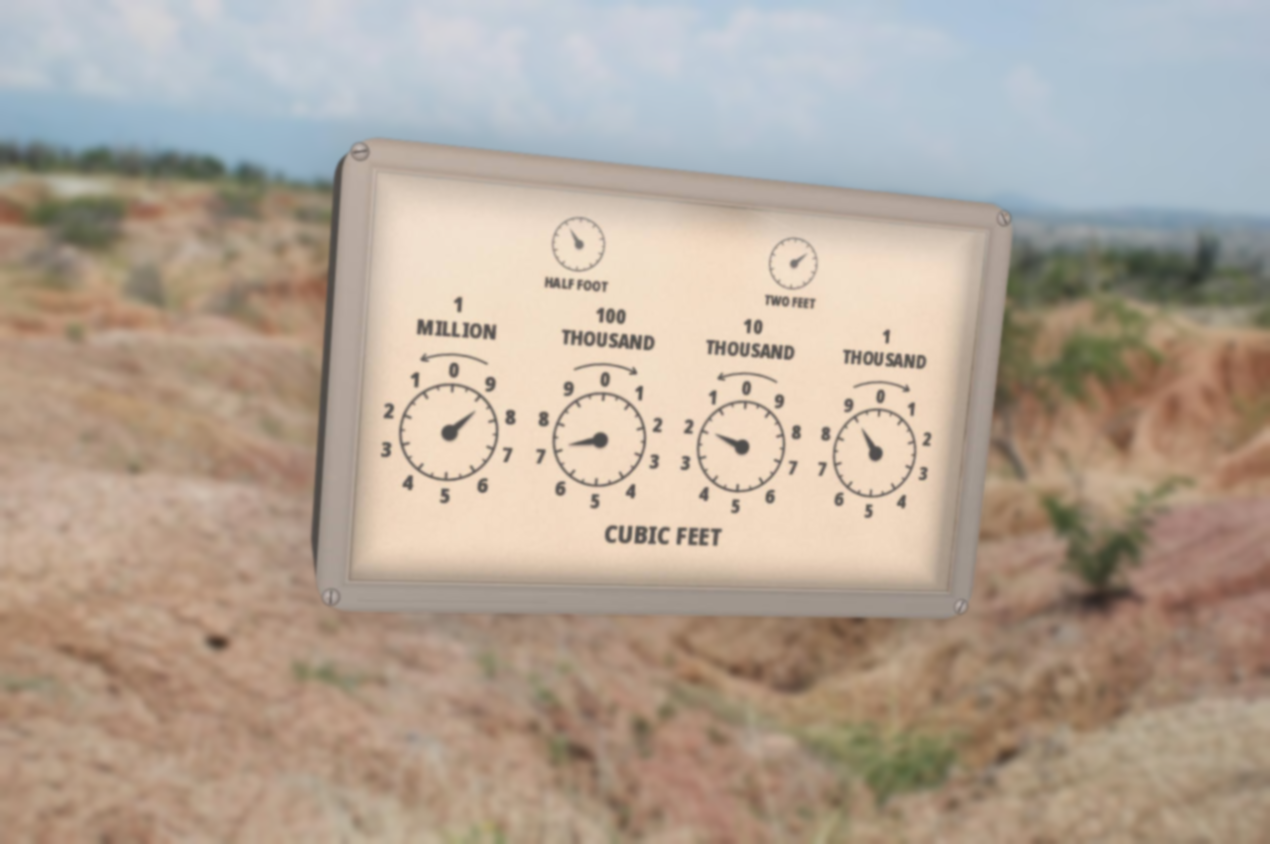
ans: 871900; ft³
